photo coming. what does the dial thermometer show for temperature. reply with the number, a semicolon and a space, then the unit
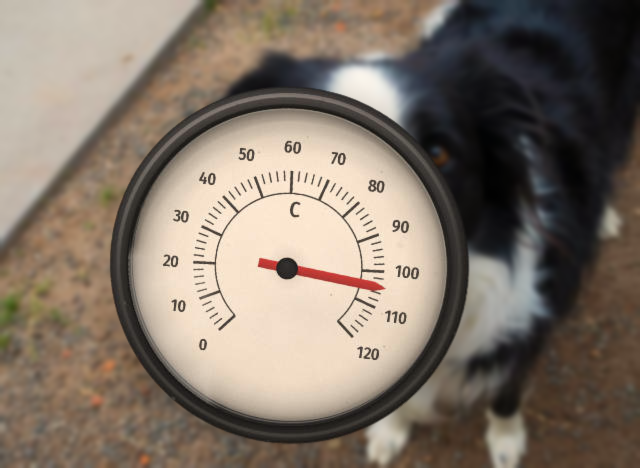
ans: 104; °C
